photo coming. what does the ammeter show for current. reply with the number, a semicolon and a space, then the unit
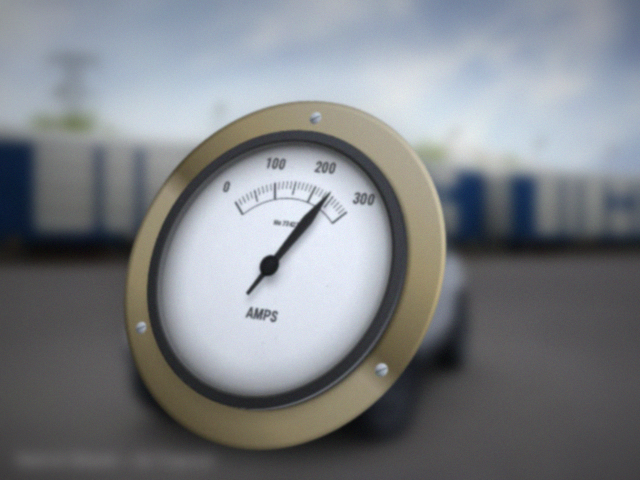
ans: 250; A
